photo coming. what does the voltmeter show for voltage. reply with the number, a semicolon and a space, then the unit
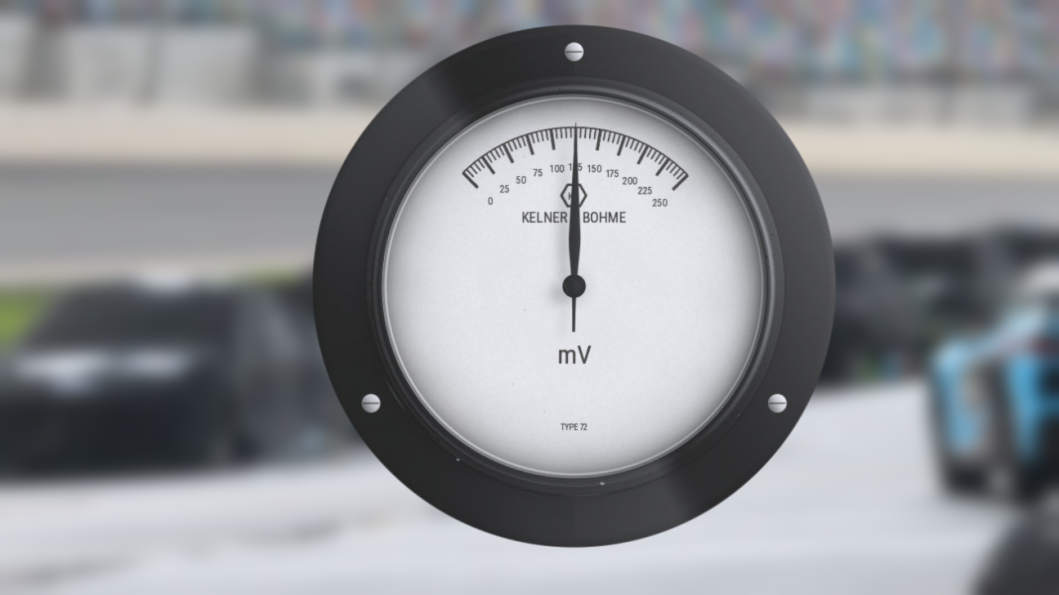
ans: 125; mV
